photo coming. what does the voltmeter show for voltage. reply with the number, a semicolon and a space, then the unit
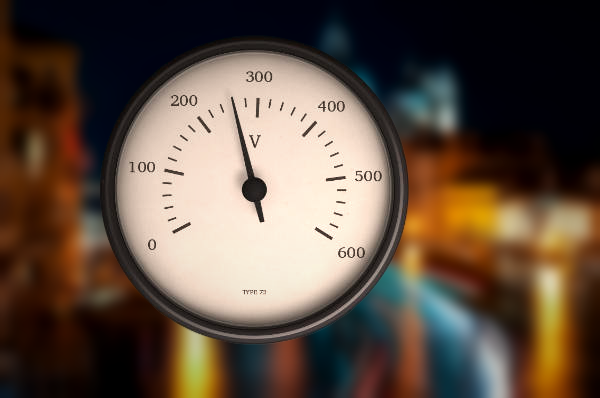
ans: 260; V
